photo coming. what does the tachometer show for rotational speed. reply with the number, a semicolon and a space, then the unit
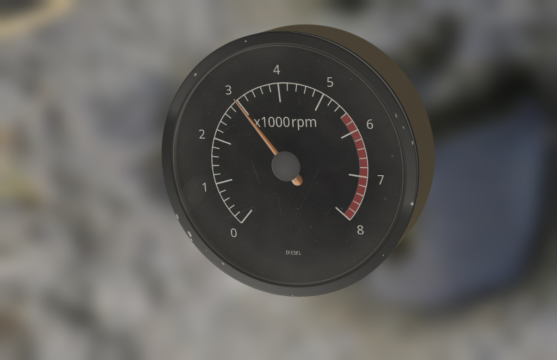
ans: 3000; rpm
